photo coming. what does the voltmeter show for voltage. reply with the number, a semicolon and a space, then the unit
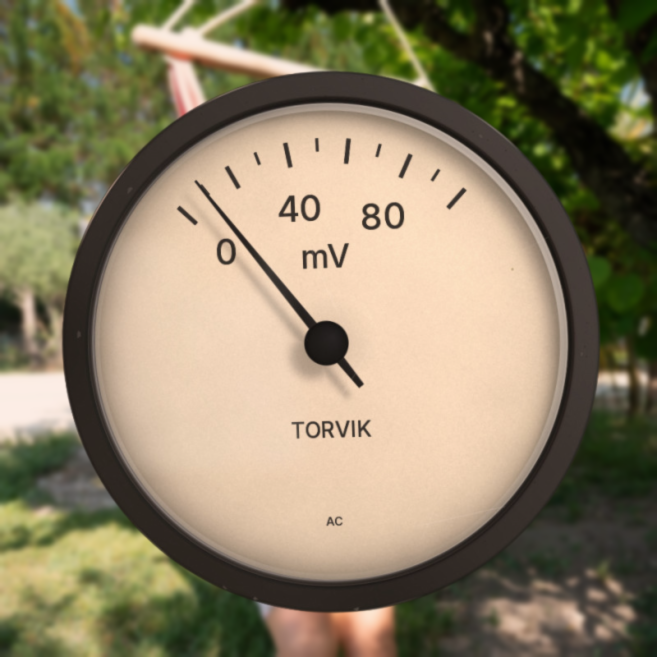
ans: 10; mV
